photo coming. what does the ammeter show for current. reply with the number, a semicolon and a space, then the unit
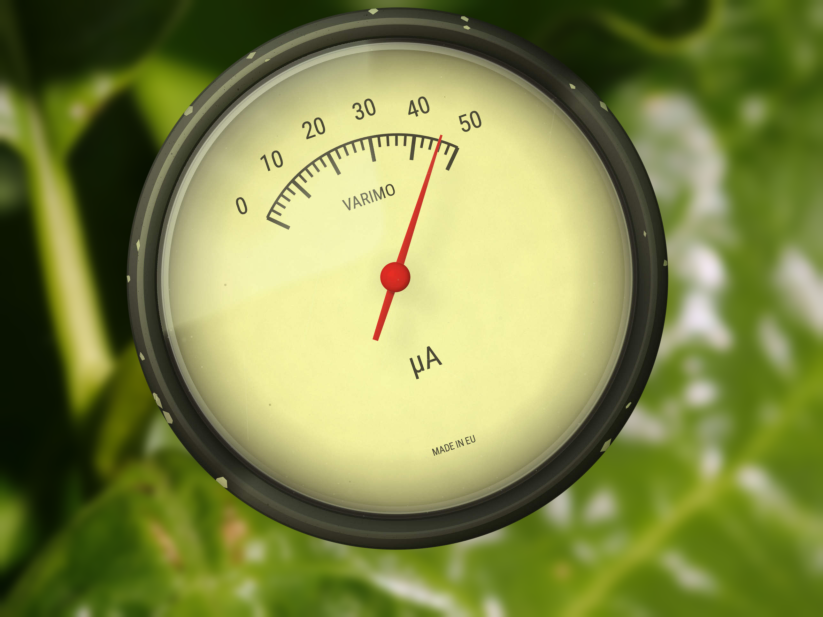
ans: 46; µA
